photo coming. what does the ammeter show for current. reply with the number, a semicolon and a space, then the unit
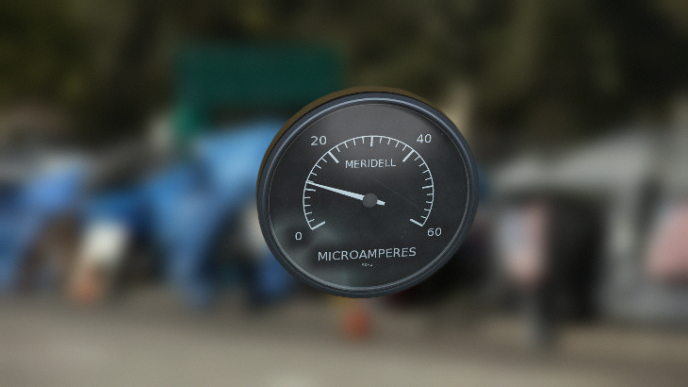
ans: 12; µA
